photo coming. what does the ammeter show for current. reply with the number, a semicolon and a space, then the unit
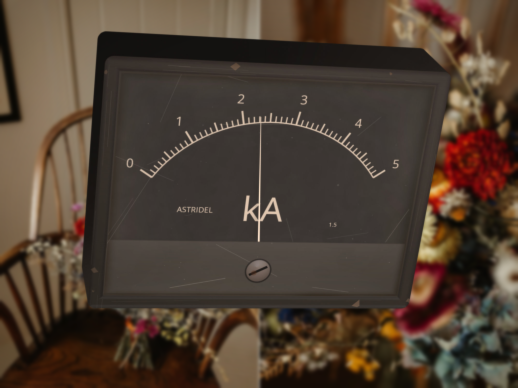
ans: 2.3; kA
